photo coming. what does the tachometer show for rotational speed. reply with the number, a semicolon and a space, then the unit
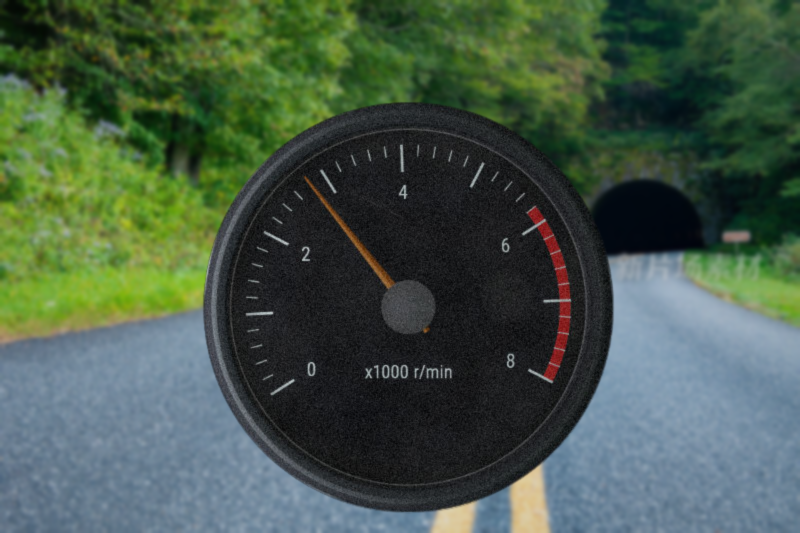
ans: 2800; rpm
